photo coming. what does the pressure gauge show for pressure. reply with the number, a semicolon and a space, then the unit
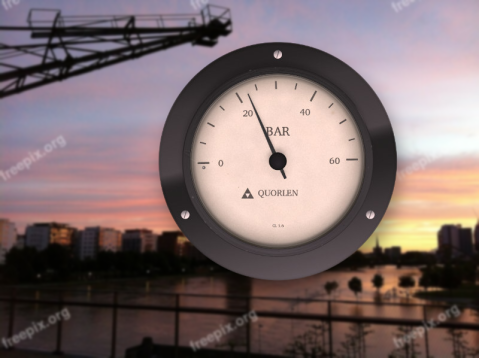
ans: 22.5; bar
